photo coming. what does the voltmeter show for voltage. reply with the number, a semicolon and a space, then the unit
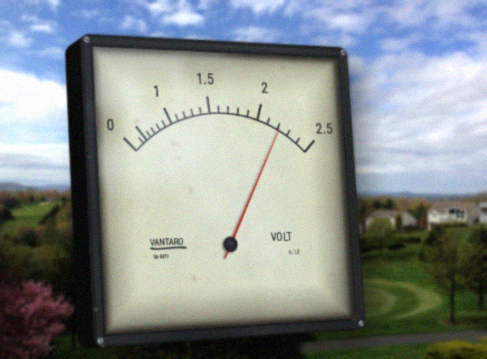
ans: 2.2; V
